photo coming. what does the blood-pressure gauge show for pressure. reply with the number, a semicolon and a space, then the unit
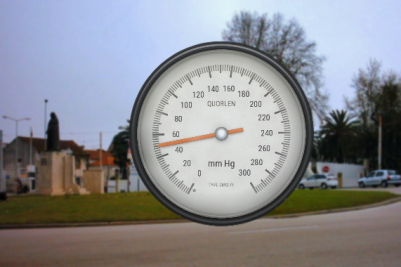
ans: 50; mmHg
